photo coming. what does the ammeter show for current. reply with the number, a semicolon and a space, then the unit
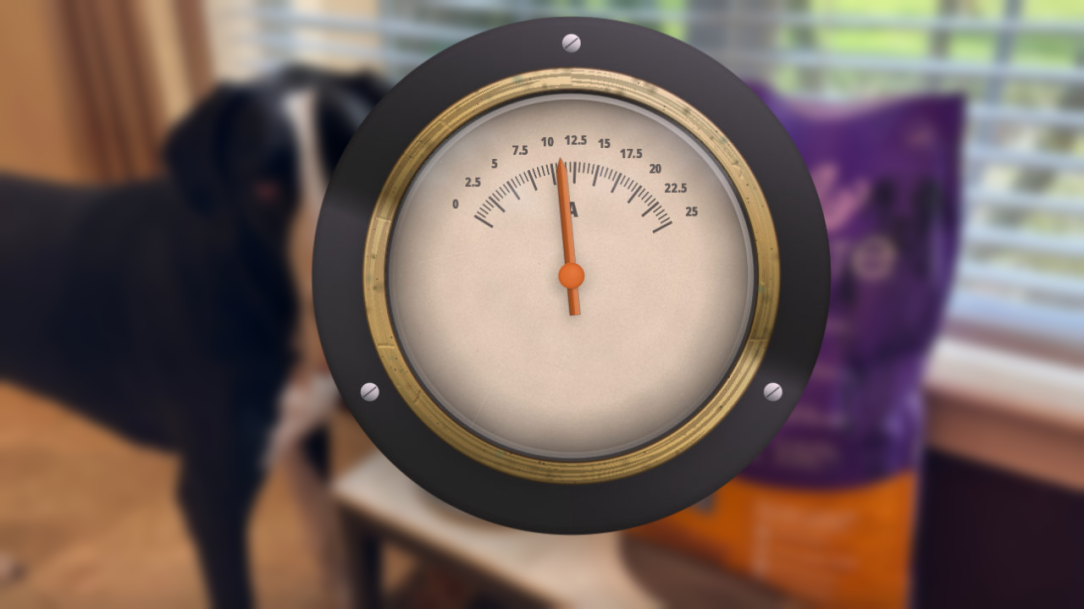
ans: 11; A
